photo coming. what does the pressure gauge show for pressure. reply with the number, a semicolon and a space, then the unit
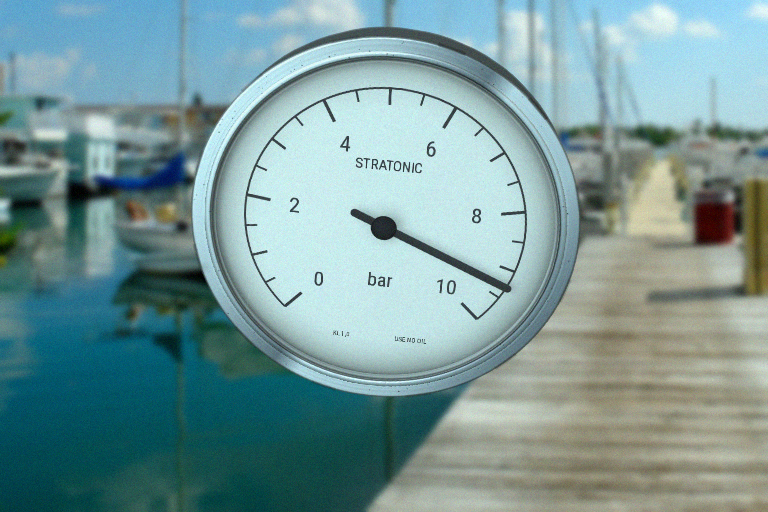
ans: 9.25; bar
